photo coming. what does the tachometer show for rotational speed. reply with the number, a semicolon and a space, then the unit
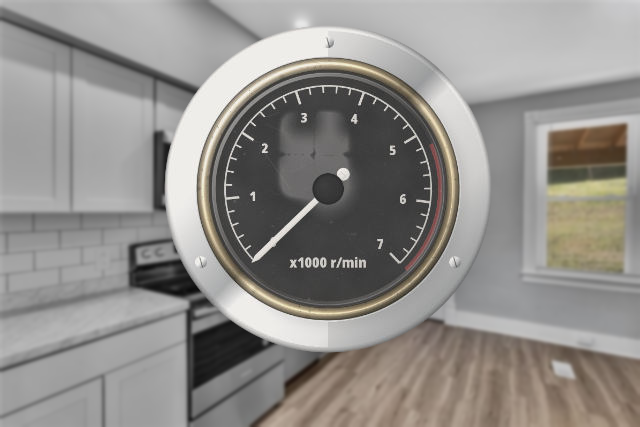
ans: 0; rpm
